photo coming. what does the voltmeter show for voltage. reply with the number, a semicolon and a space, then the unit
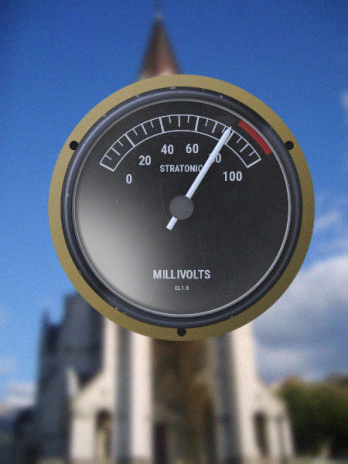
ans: 77.5; mV
